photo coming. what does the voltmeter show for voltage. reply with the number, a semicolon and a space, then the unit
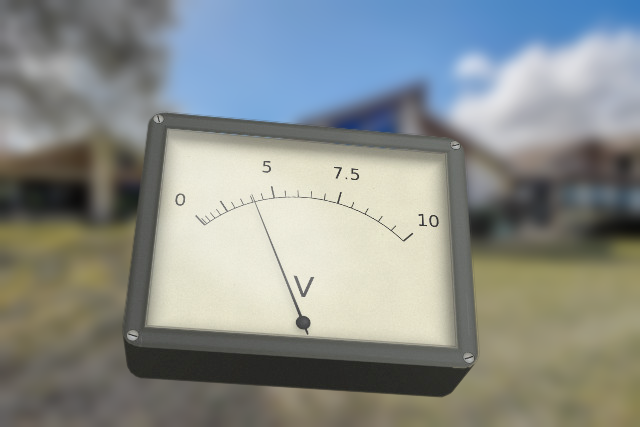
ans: 4; V
